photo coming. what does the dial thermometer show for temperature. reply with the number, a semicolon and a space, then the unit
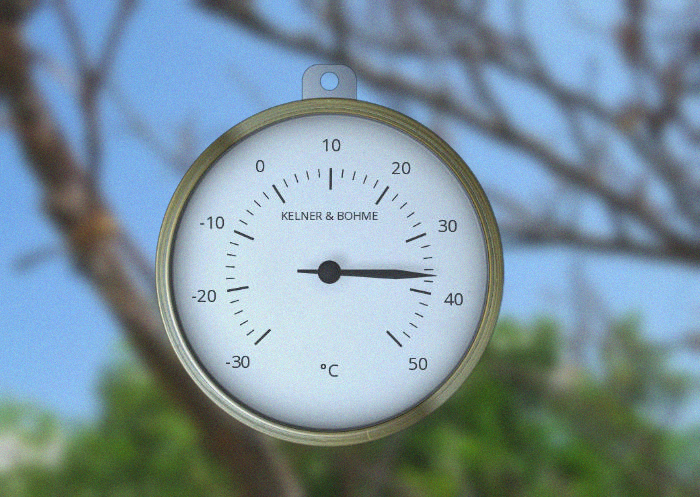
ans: 37; °C
